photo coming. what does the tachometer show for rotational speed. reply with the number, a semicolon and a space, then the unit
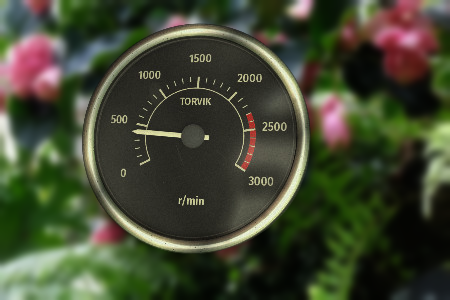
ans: 400; rpm
